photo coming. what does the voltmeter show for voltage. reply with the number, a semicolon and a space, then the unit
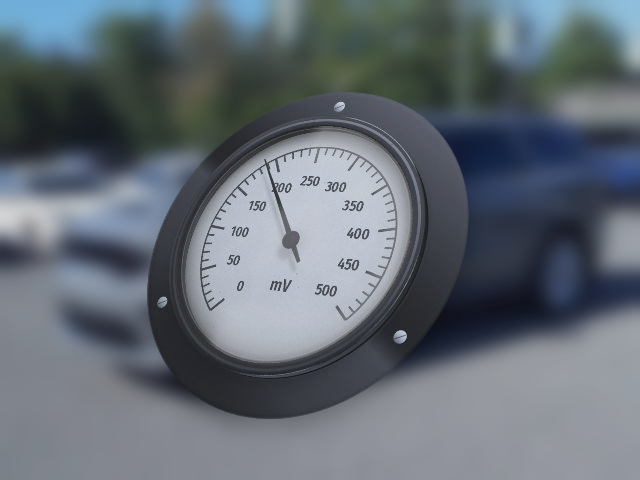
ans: 190; mV
